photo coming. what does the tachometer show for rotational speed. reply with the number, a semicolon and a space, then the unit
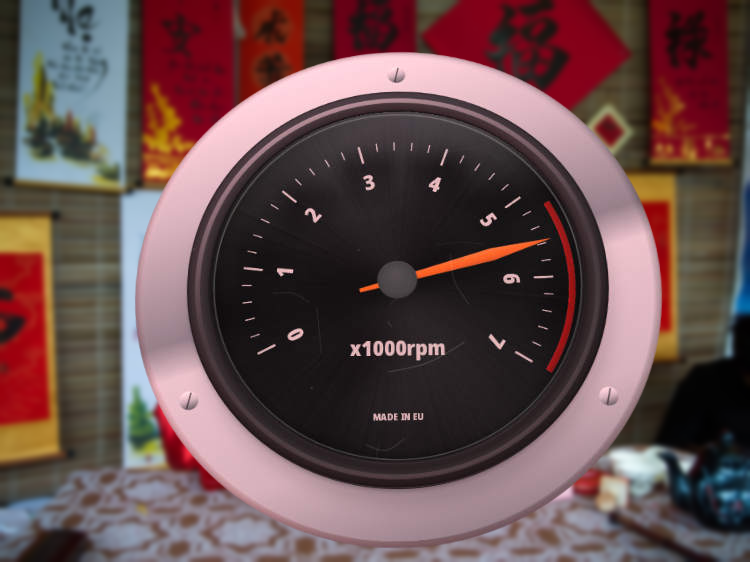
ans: 5600; rpm
